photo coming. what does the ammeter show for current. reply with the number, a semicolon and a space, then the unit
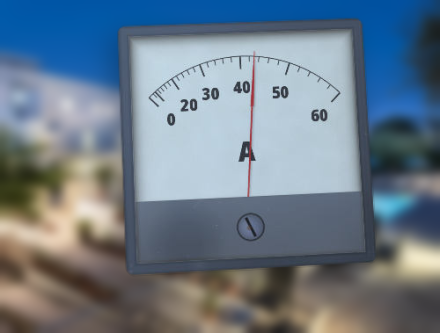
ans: 43; A
